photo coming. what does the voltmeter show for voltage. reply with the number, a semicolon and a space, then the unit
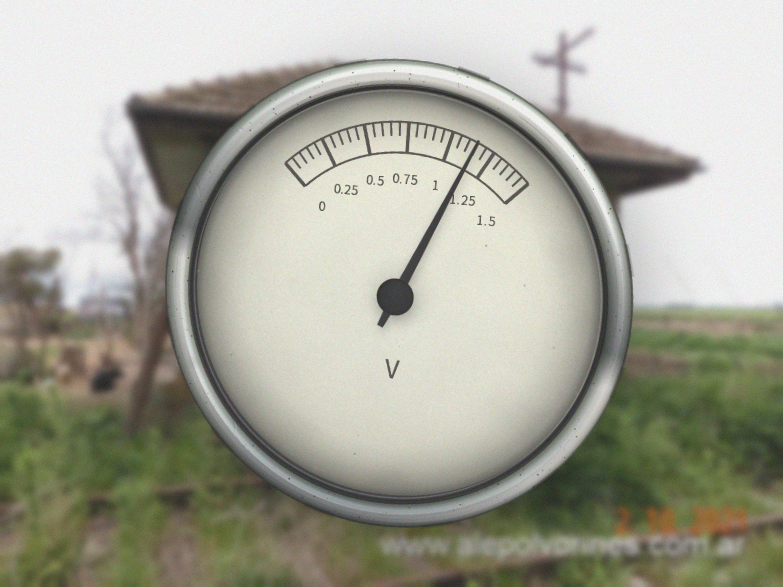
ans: 1.15; V
